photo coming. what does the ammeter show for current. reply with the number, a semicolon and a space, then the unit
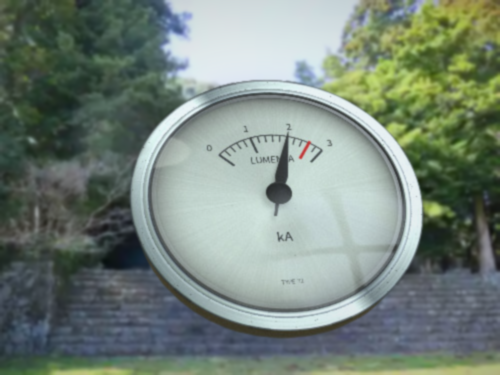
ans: 2; kA
